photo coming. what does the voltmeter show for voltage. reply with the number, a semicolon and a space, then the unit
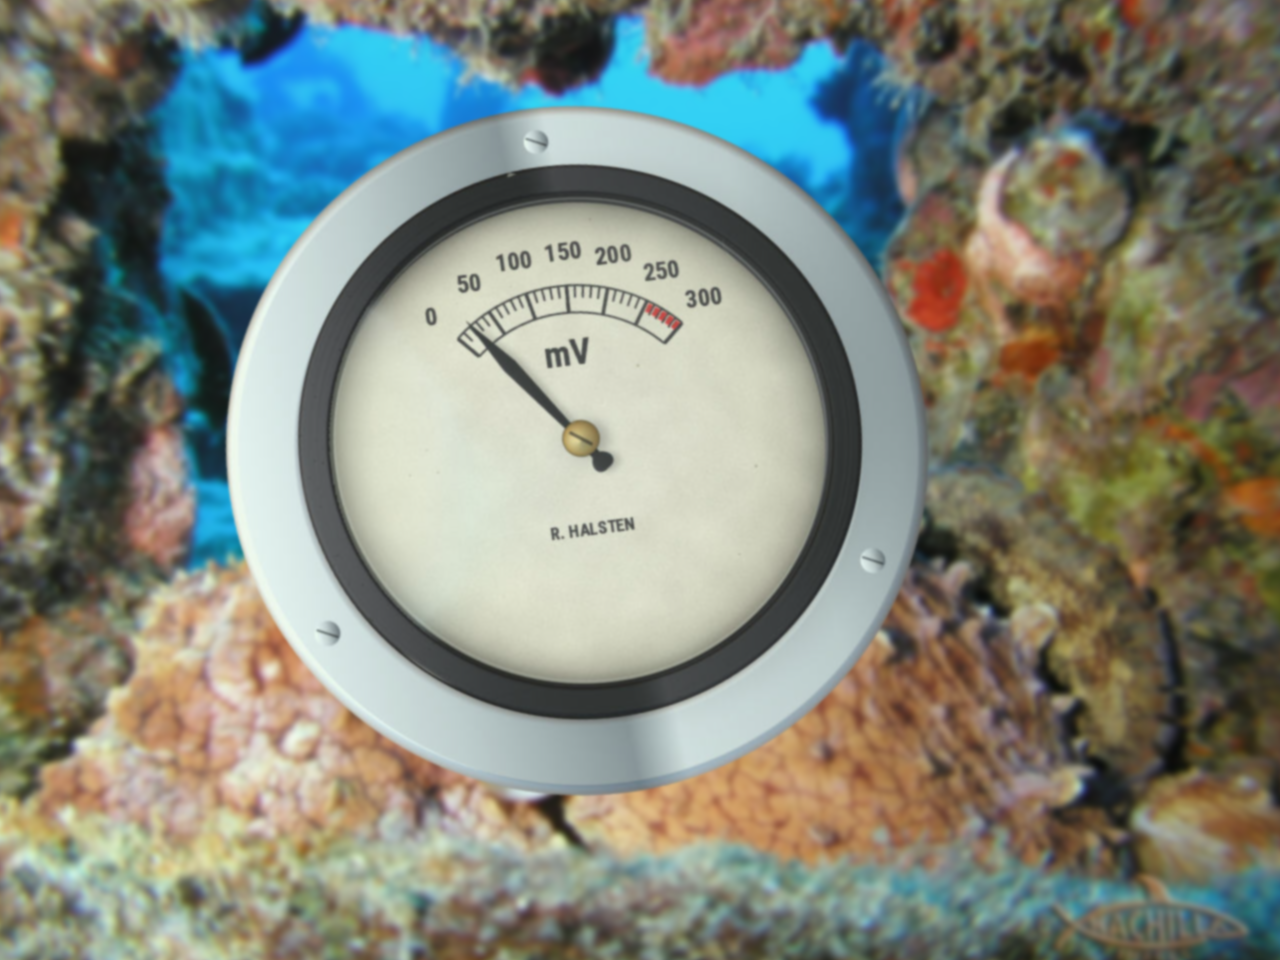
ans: 20; mV
